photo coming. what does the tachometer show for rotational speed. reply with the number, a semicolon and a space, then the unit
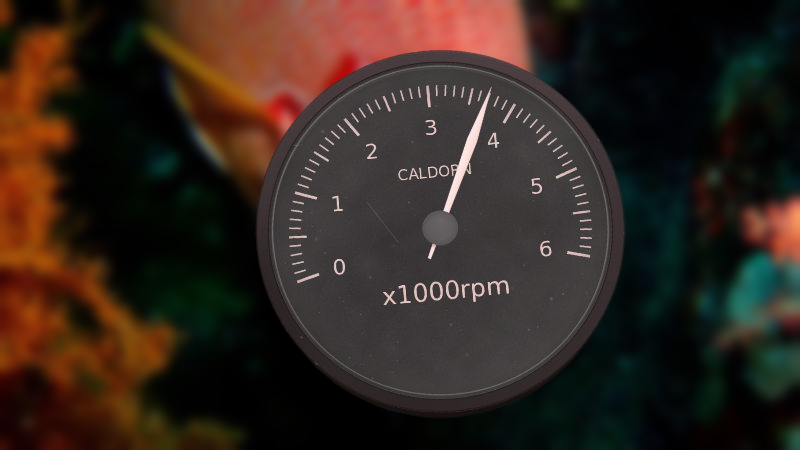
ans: 3700; rpm
